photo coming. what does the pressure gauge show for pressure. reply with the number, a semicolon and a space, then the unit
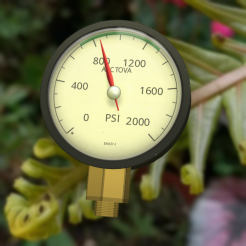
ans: 850; psi
